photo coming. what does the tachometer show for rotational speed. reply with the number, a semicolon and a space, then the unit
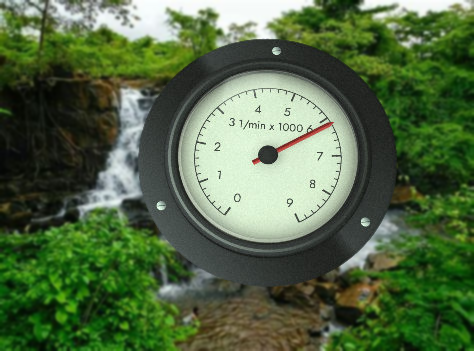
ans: 6200; rpm
